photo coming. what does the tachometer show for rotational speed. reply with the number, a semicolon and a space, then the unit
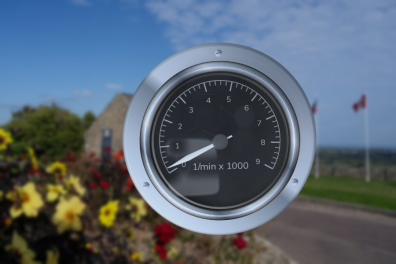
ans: 200; rpm
